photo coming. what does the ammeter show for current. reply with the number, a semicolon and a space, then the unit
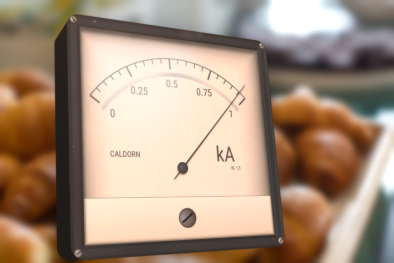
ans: 0.95; kA
